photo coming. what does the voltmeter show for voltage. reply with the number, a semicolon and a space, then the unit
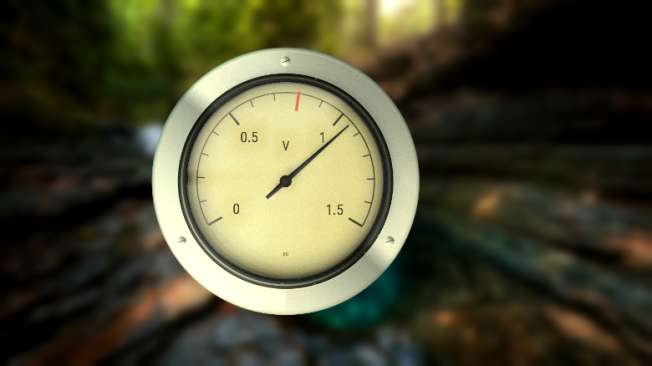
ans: 1.05; V
